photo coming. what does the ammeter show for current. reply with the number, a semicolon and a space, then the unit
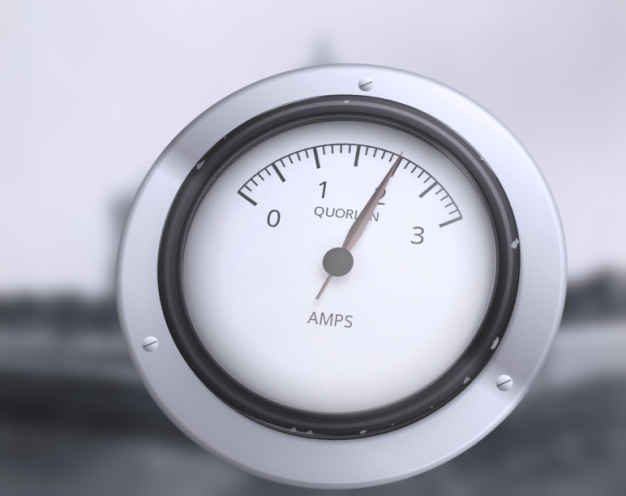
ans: 2; A
